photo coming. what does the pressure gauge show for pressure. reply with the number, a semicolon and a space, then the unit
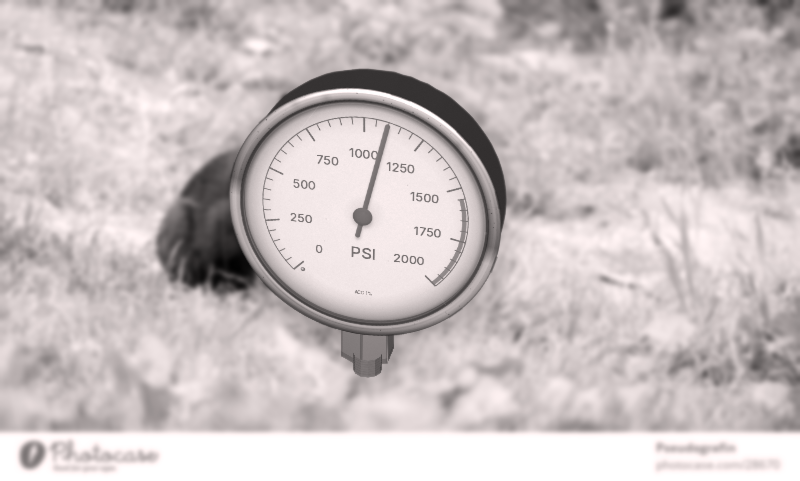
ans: 1100; psi
